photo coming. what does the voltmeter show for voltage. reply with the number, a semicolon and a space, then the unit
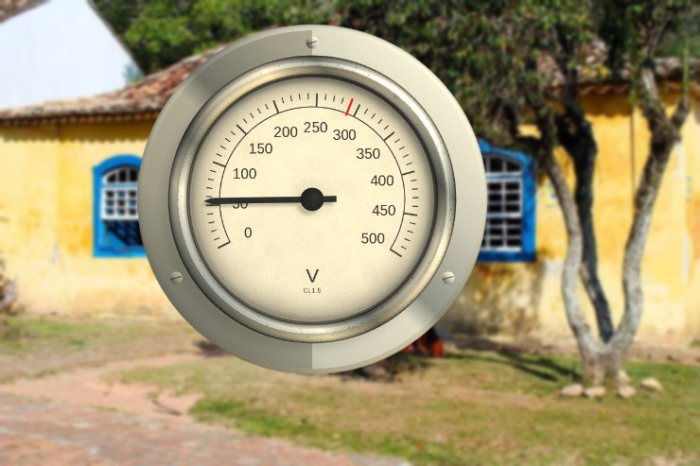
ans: 55; V
